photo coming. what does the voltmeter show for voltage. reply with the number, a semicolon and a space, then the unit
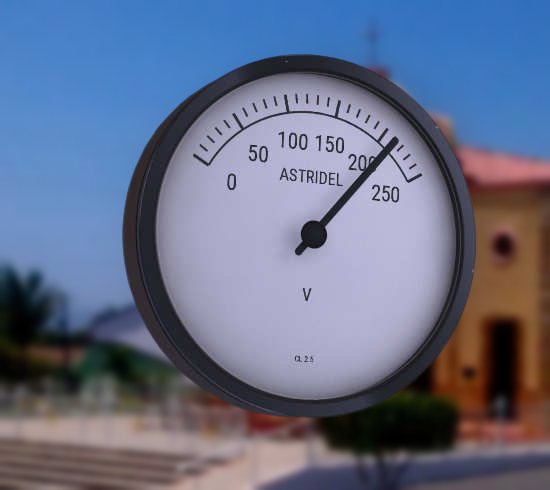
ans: 210; V
